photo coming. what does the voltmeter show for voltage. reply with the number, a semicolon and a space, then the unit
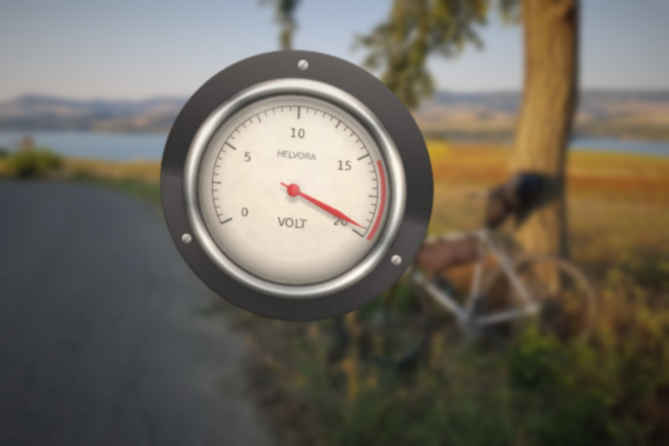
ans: 19.5; V
